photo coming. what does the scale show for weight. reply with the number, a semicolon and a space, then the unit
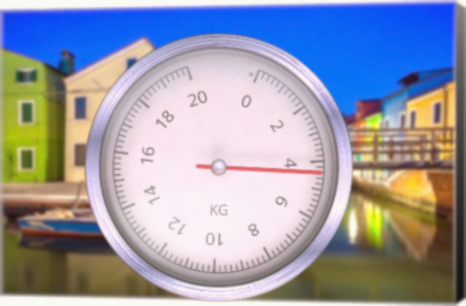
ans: 4.4; kg
